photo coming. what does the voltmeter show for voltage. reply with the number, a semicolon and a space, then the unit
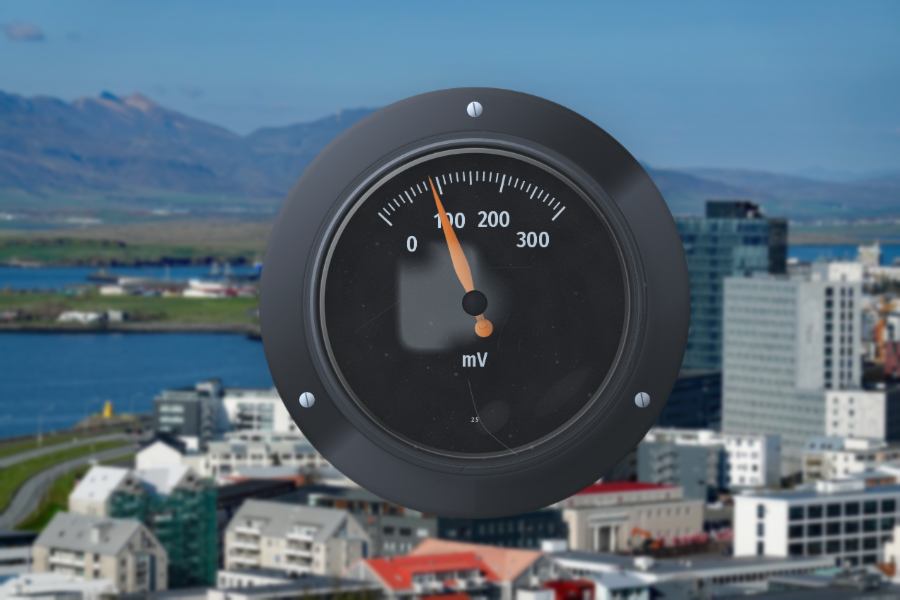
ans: 90; mV
